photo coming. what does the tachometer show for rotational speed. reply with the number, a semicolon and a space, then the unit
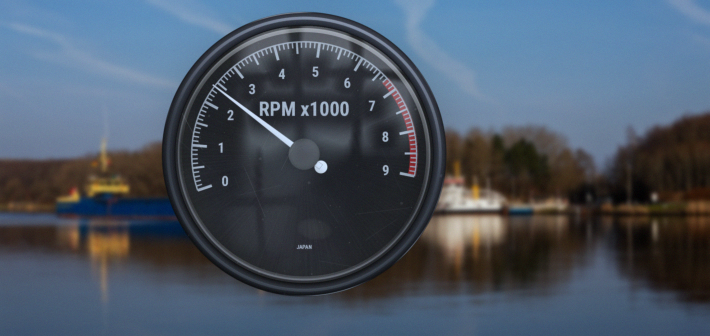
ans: 2400; rpm
